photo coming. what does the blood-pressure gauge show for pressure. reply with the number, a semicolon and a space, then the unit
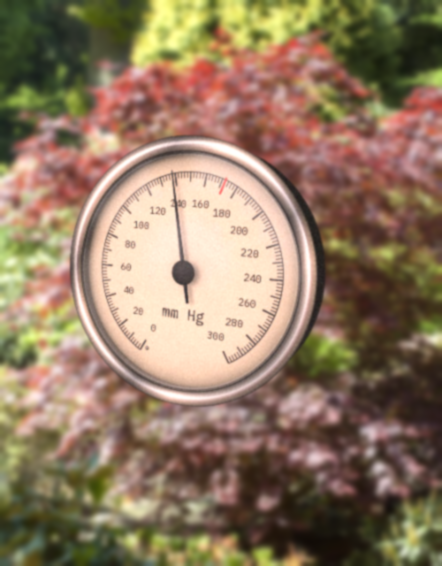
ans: 140; mmHg
